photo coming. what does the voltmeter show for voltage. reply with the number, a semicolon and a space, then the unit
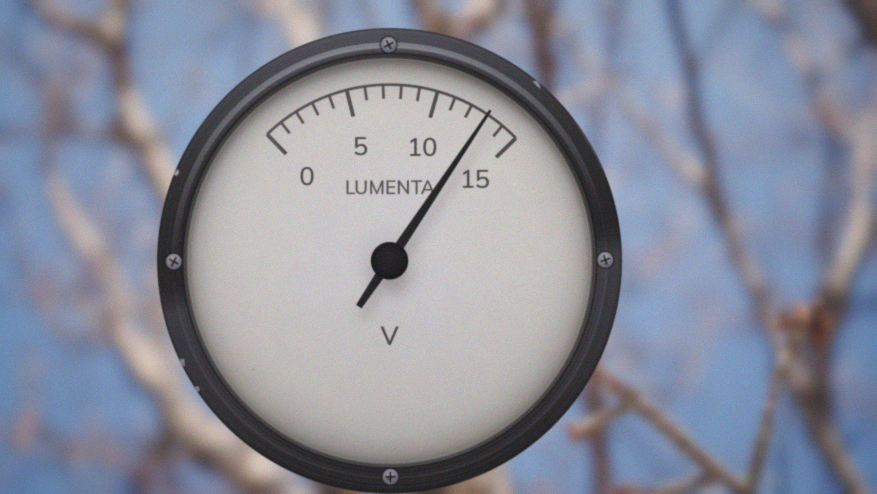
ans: 13; V
